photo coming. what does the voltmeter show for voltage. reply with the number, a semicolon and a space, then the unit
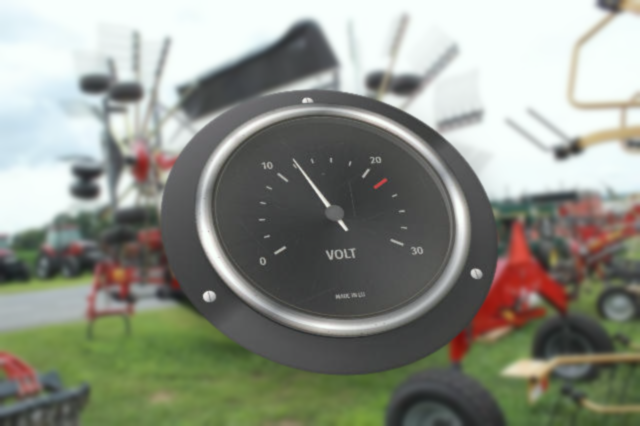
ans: 12; V
